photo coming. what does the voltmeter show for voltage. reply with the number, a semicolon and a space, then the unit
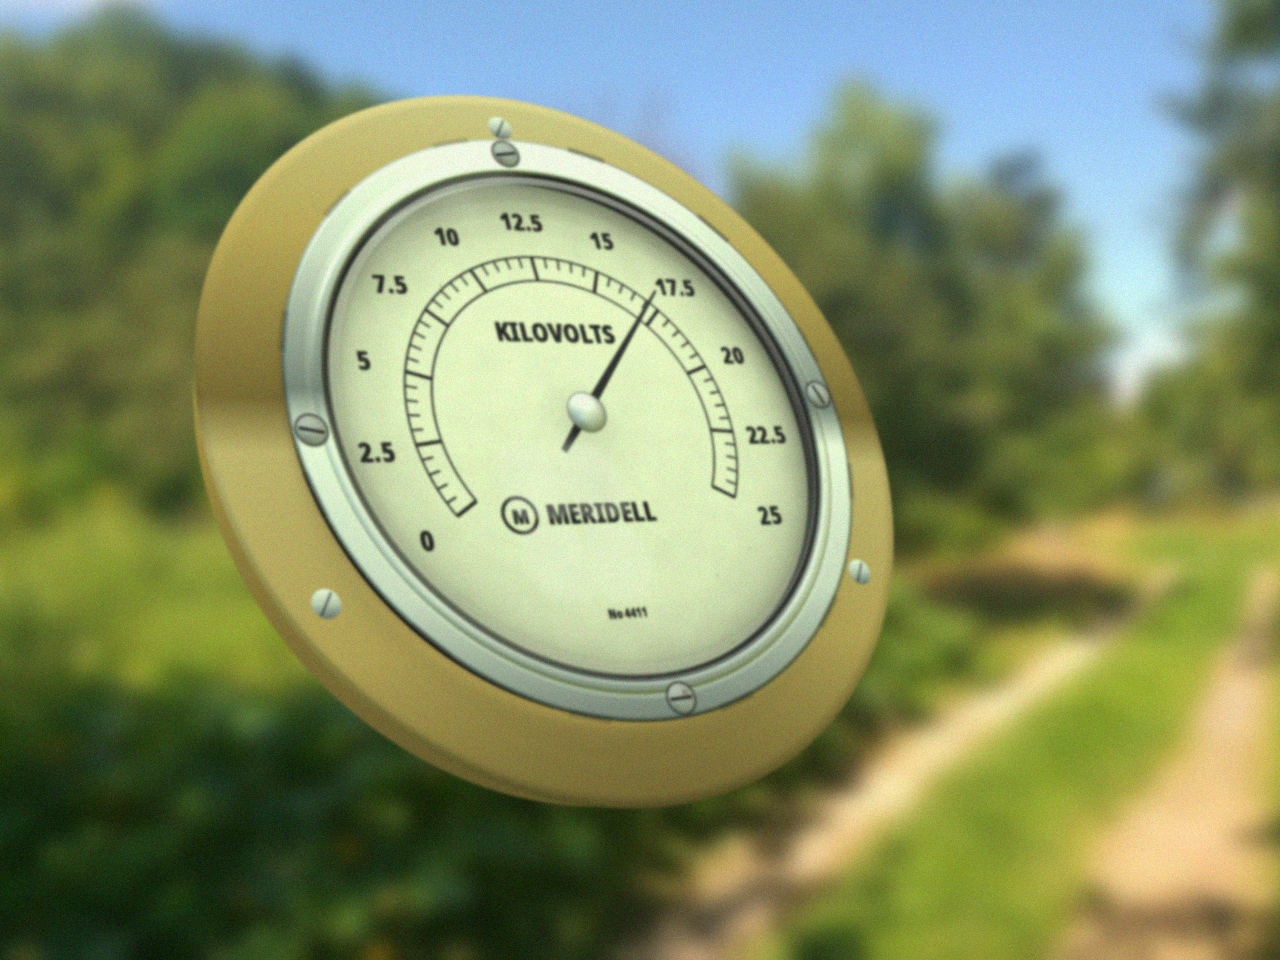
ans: 17; kV
